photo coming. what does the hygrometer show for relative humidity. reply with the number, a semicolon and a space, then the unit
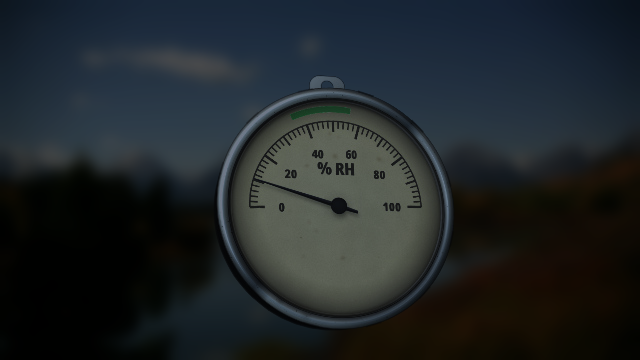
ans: 10; %
